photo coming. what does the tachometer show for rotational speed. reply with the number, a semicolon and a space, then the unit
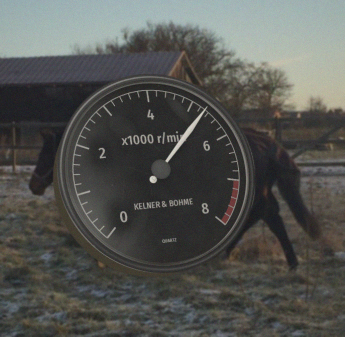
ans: 5300; rpm
